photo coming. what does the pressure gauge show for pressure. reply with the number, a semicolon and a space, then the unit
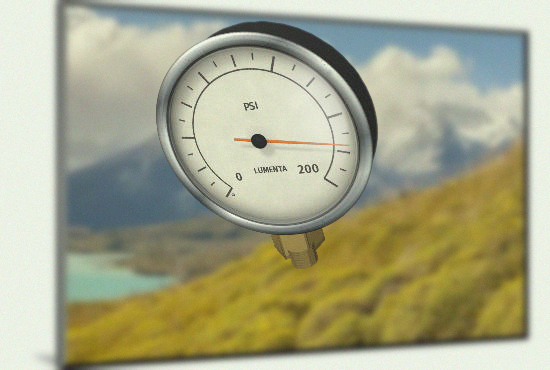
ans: 175; psi
